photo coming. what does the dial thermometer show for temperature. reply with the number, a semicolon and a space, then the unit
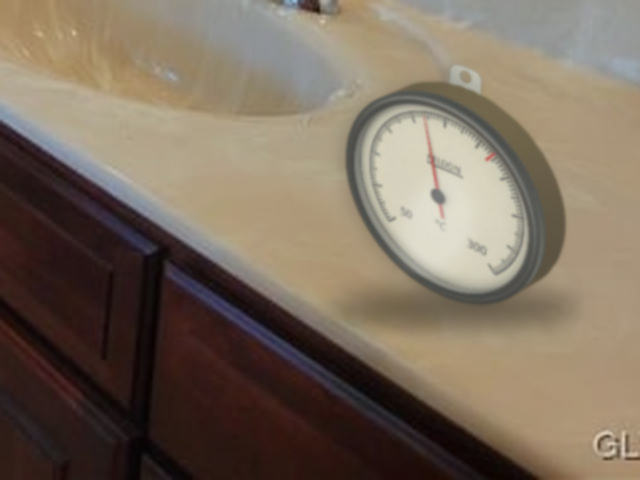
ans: 162.5; °C
